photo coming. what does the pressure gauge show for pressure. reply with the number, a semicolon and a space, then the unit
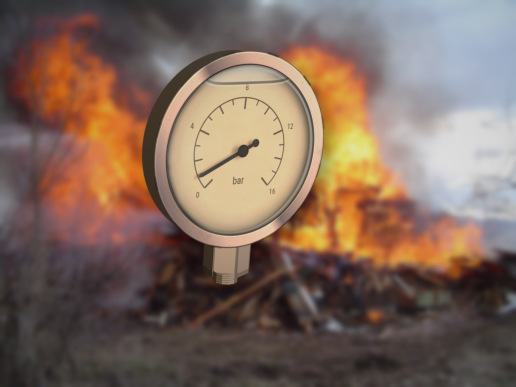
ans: 1; bar
